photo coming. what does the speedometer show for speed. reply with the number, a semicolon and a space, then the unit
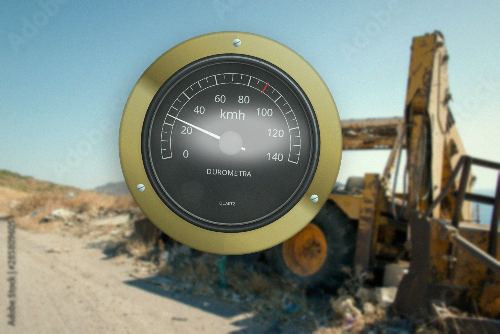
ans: 25; km/h
